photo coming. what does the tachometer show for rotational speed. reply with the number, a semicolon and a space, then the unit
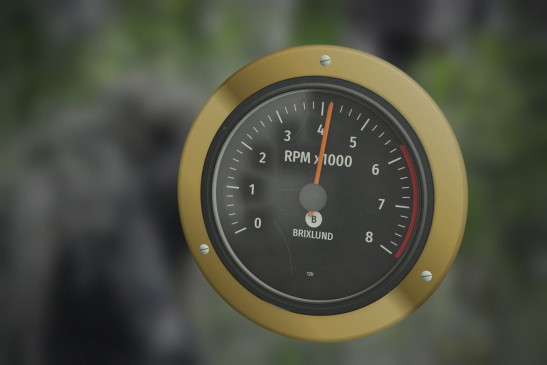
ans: 4200; rpm
